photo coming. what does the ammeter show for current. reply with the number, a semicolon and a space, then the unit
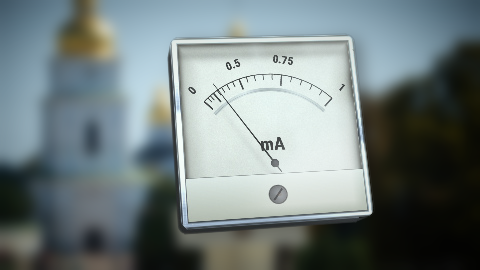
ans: 0.3; mA
